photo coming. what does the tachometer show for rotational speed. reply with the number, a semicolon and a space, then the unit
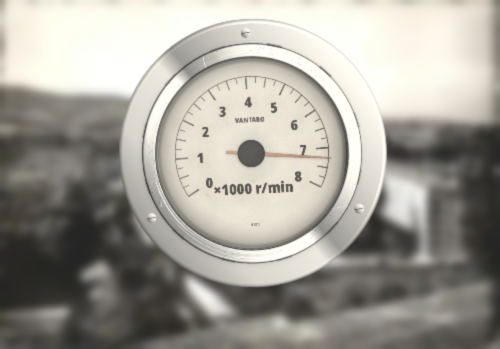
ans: 7250; rpm
